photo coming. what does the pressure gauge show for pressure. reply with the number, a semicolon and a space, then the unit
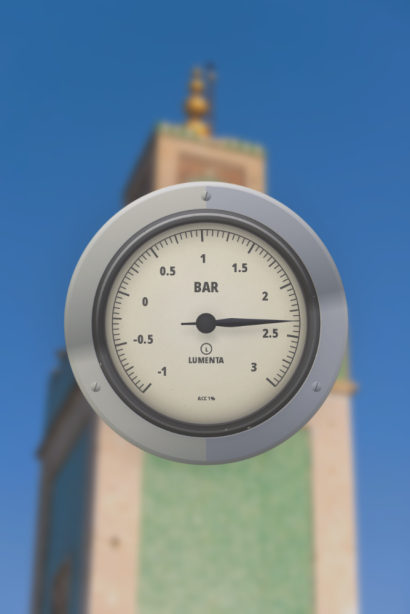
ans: 2.35; bar
